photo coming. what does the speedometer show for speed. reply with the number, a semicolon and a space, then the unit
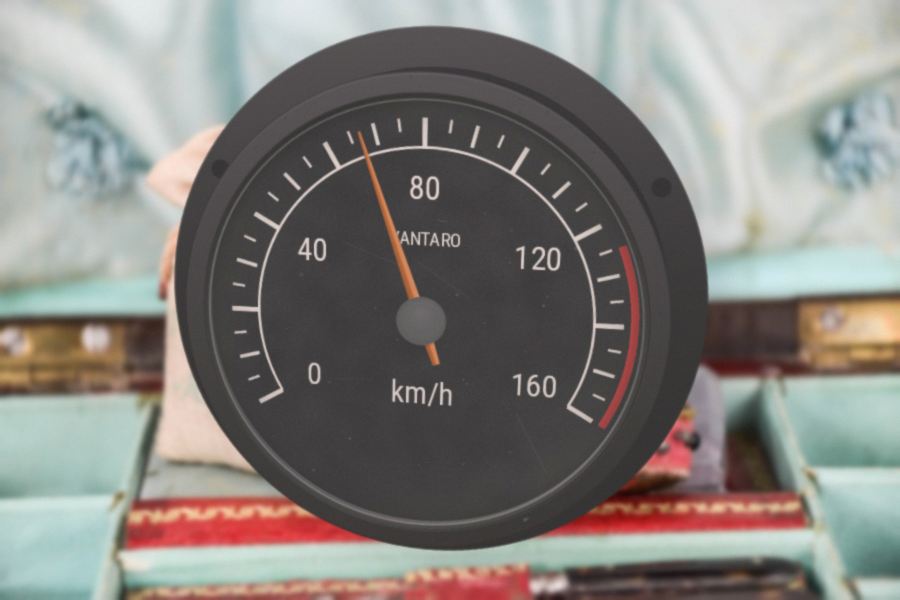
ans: 67.5; km/h
